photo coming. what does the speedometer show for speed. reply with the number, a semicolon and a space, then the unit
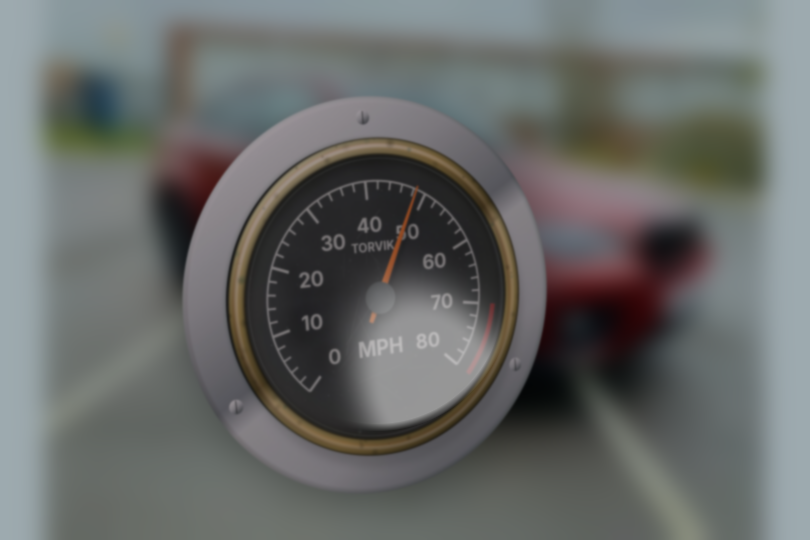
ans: 48; mph
